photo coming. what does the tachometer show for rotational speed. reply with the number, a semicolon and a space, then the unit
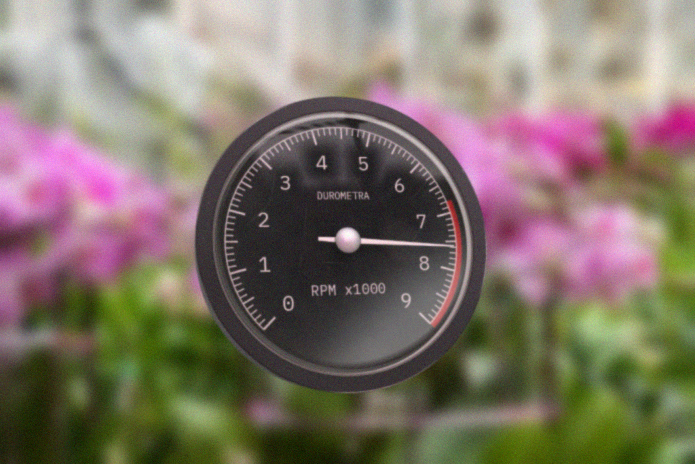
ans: 7600; rpm
